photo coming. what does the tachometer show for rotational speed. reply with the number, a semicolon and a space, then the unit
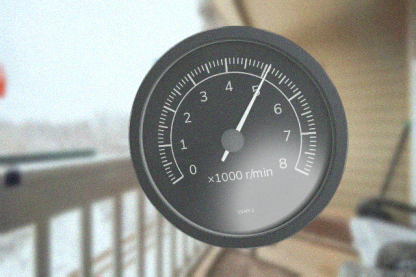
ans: 5100; rpm
